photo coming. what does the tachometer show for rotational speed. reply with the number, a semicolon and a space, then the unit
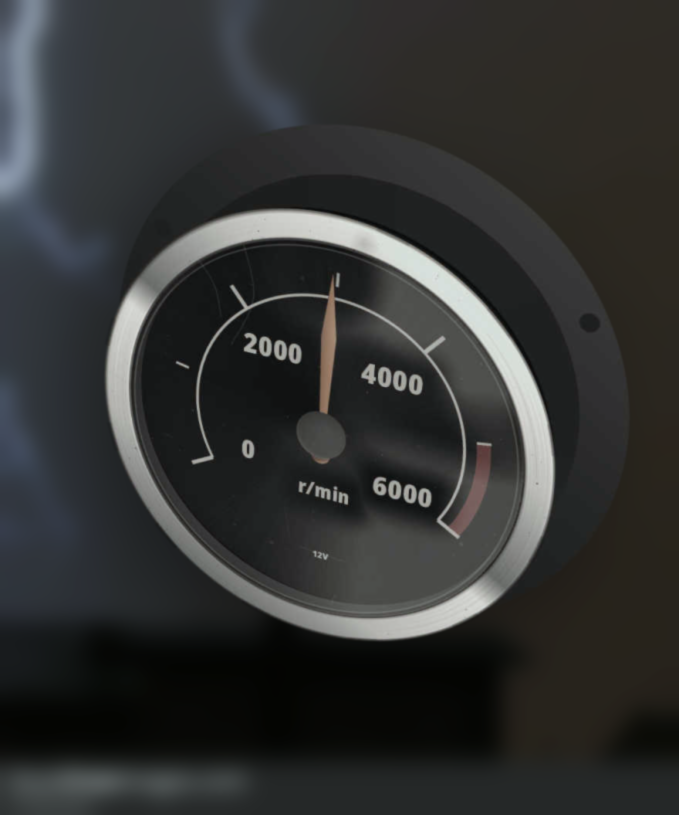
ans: 3000; rpm
